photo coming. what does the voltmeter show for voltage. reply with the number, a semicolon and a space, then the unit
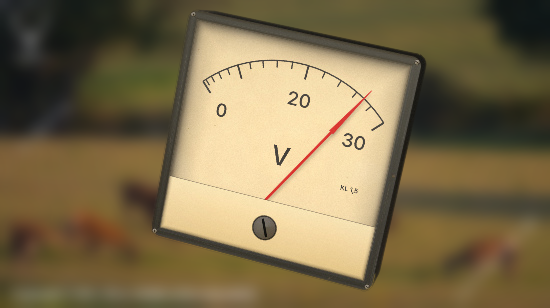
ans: 27; V
